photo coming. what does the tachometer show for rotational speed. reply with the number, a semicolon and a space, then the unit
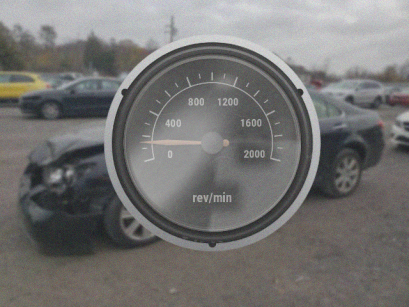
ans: 150; rpm
